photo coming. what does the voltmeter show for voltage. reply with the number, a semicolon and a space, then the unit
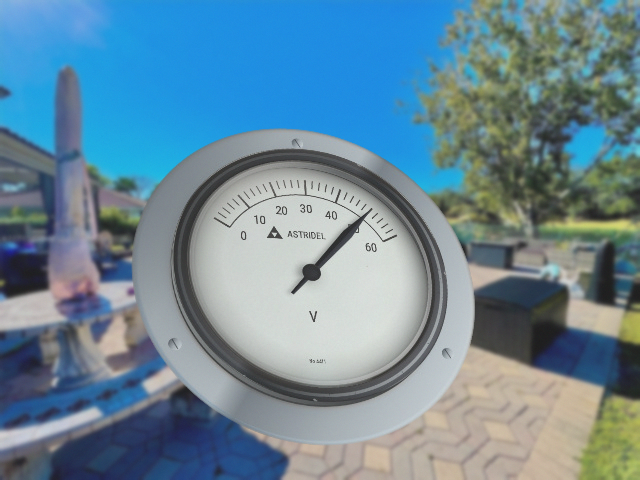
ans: 50; V
